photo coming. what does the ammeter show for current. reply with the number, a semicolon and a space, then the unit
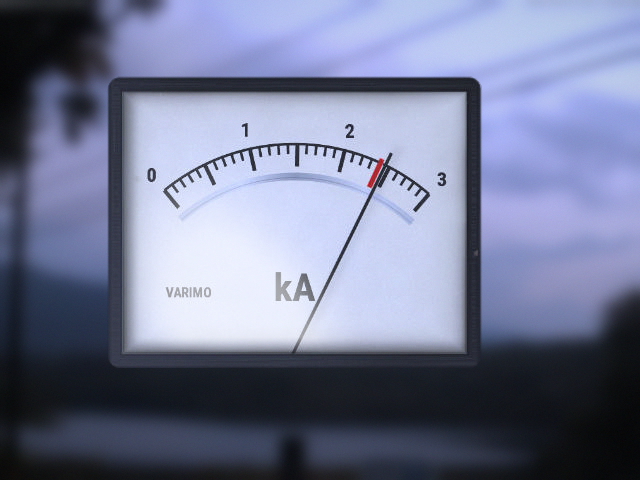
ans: 2.45; kA
